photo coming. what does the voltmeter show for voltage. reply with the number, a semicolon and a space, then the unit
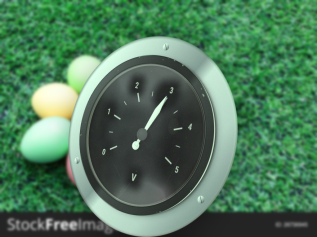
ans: 3; V
